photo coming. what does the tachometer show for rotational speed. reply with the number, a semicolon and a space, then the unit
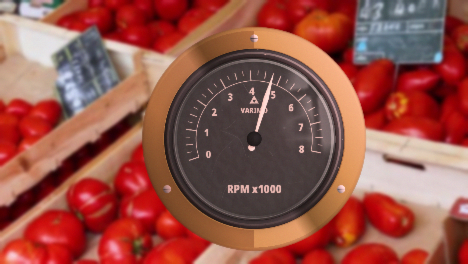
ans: 4750; rpm
